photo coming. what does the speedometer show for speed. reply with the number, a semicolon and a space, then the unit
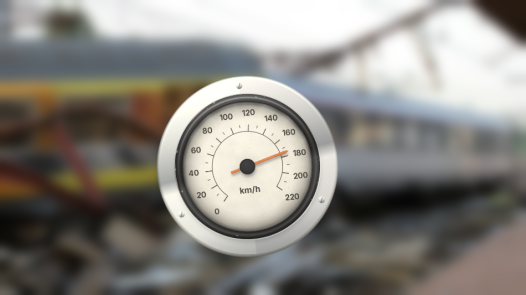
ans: 175; km/h
